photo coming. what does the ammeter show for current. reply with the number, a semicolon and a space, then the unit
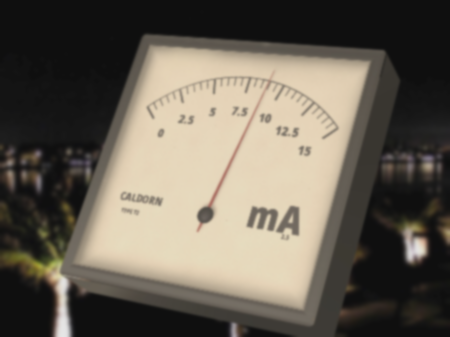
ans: 9; mA
